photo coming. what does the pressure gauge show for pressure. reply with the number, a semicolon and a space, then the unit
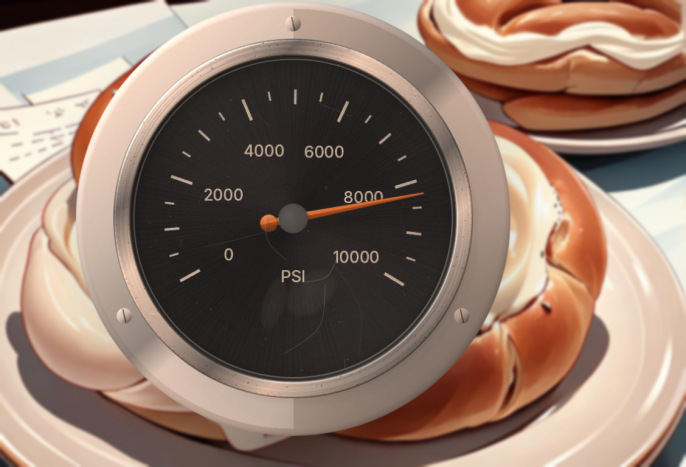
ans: 8250; psi
